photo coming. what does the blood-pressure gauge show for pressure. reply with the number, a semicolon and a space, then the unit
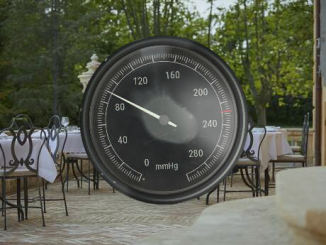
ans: 90; mmHg
